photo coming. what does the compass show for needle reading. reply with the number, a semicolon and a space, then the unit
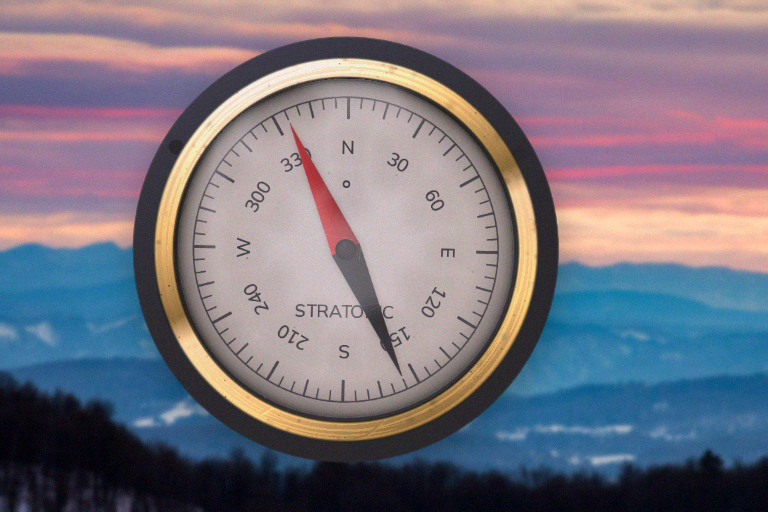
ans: 335; °
